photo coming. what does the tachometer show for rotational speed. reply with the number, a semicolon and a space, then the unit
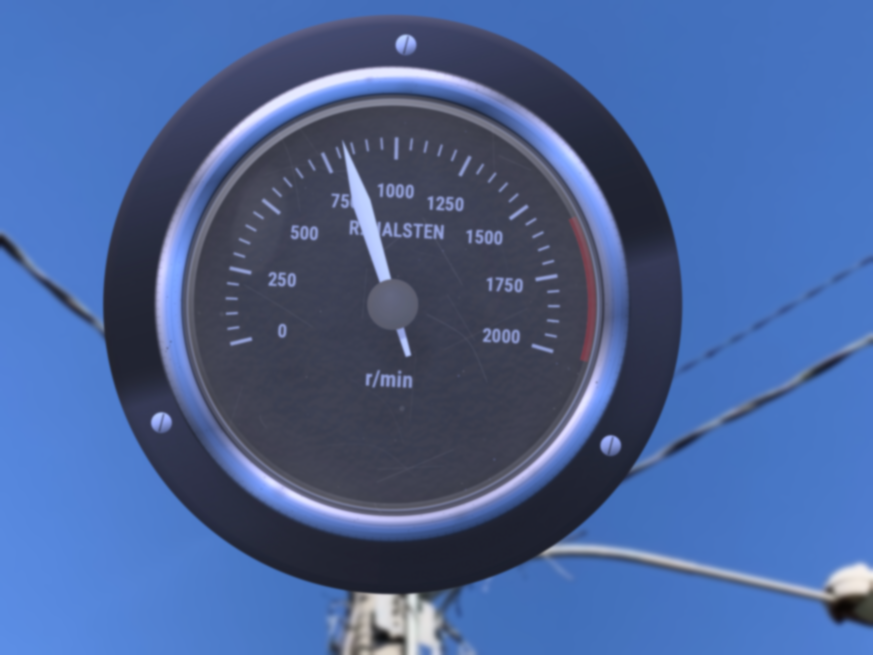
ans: 825; rpm
